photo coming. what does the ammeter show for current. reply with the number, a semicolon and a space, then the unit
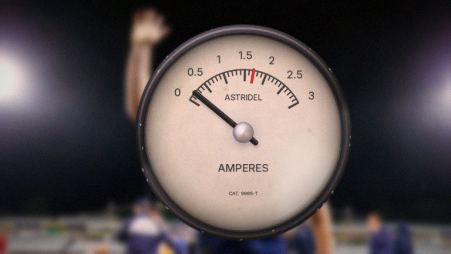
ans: 0.2; A
